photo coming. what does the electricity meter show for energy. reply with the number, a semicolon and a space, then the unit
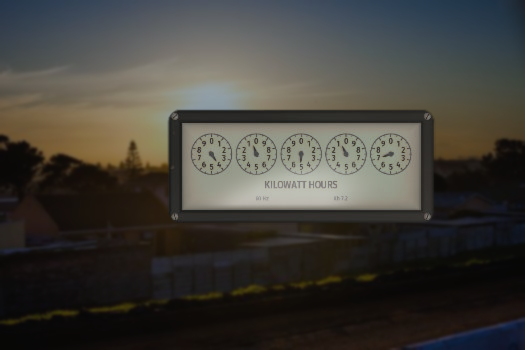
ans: 40507; kWh
